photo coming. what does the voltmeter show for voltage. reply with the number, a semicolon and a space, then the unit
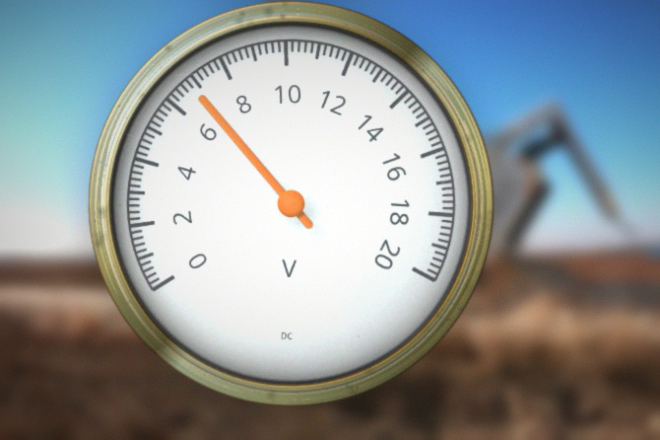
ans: 6.8; V
